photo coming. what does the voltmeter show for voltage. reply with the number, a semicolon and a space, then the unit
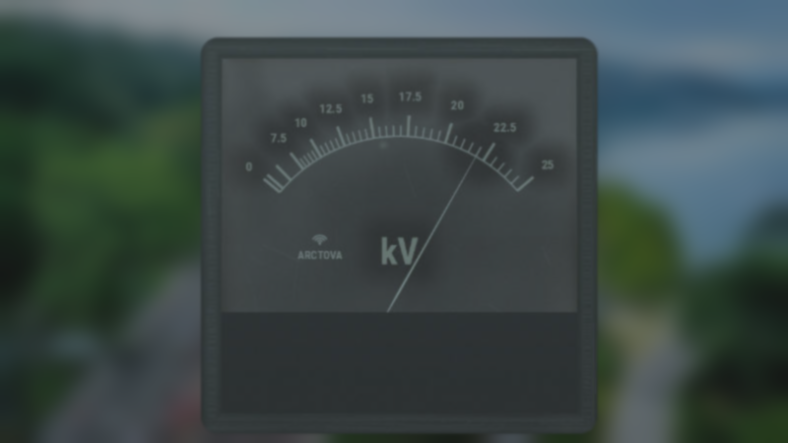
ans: 22; kV
